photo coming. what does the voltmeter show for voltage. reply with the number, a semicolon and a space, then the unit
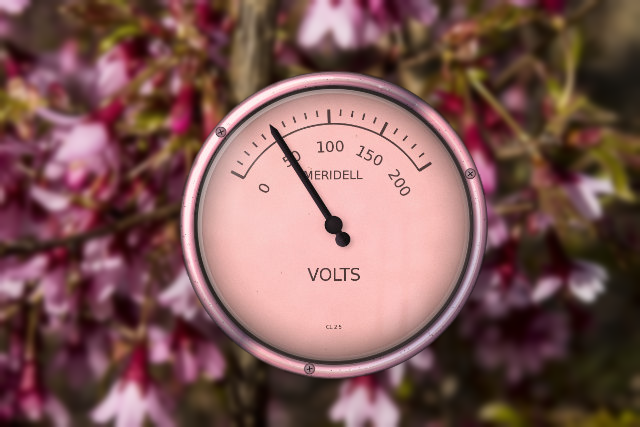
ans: 50; V
